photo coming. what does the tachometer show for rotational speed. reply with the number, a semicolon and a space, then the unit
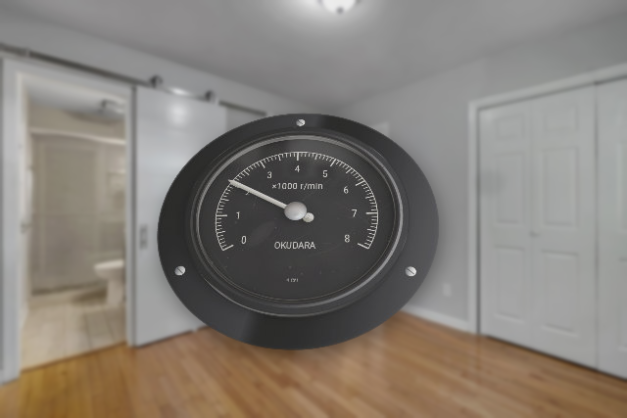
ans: 2000; rpm
